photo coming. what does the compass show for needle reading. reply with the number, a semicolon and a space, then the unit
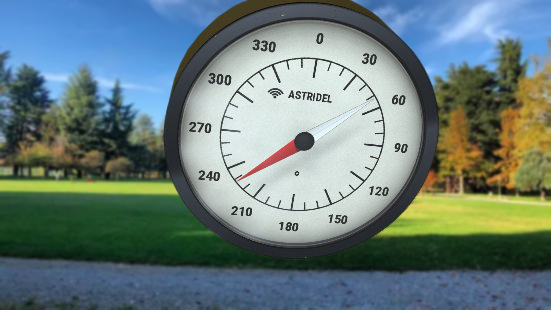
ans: 230; °
